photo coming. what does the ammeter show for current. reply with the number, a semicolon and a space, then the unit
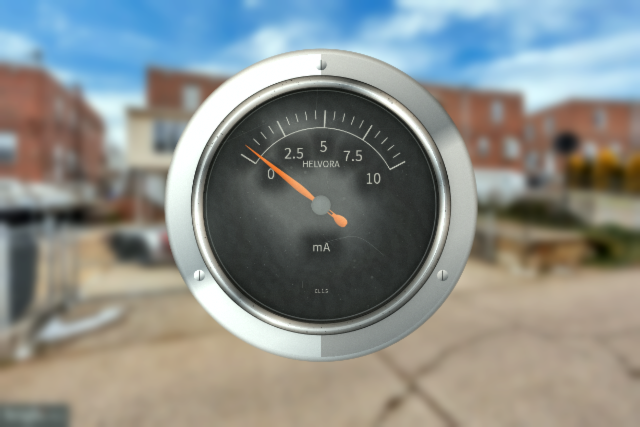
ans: 0.5; mA
